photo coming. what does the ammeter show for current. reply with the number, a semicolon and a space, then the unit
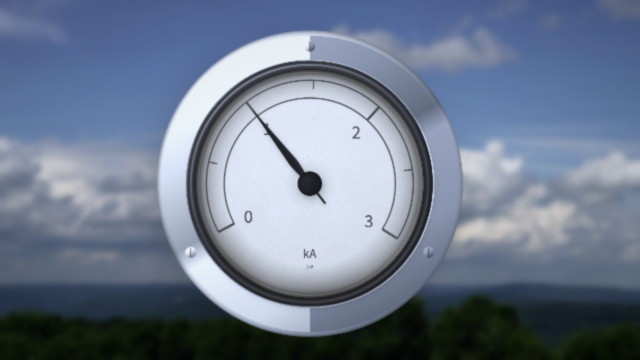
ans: 1; kA
